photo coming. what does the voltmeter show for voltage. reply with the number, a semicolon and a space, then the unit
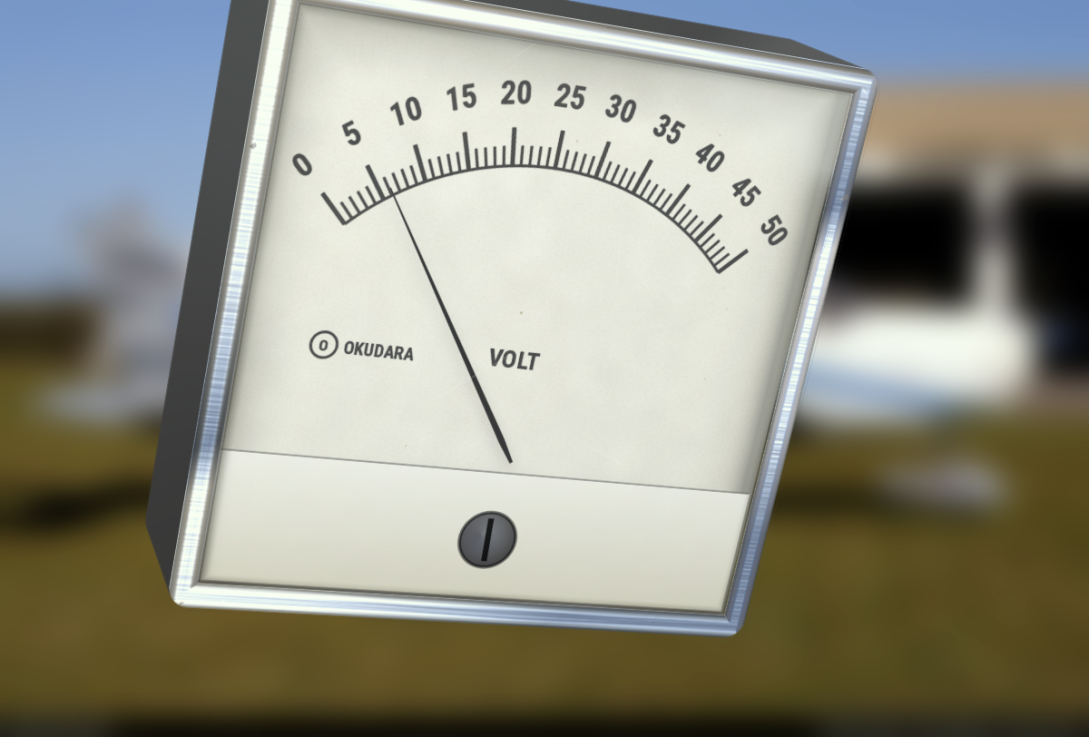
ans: 6; V
